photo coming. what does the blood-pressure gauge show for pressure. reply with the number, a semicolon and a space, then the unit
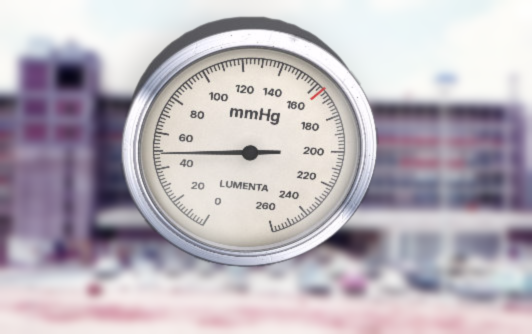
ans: 50; mmHg
